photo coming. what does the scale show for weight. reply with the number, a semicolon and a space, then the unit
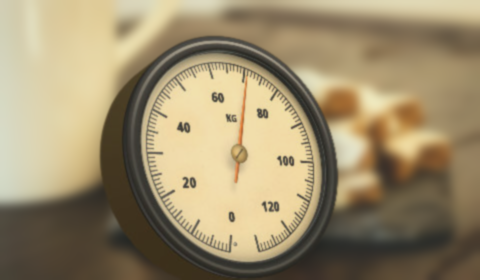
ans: 70; kg
